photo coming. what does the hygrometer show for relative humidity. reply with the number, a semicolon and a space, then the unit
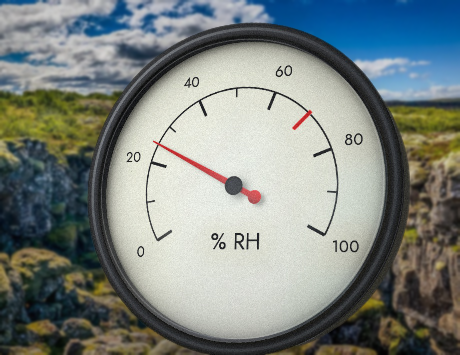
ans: 25; %
